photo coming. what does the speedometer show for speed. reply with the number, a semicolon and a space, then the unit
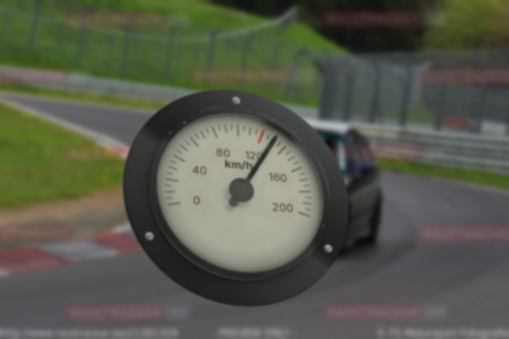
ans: 130; km/h
